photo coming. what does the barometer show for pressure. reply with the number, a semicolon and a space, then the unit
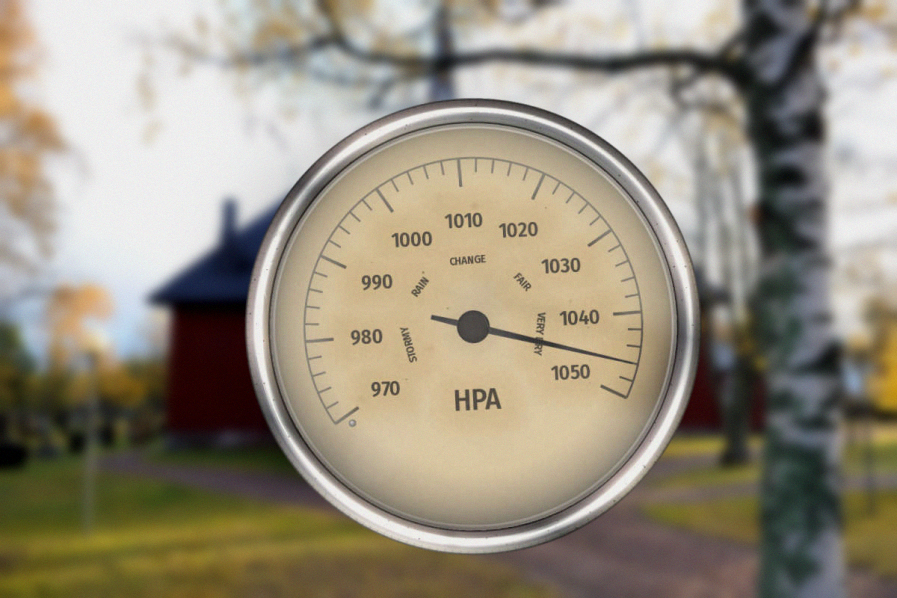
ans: 1046; hPa
